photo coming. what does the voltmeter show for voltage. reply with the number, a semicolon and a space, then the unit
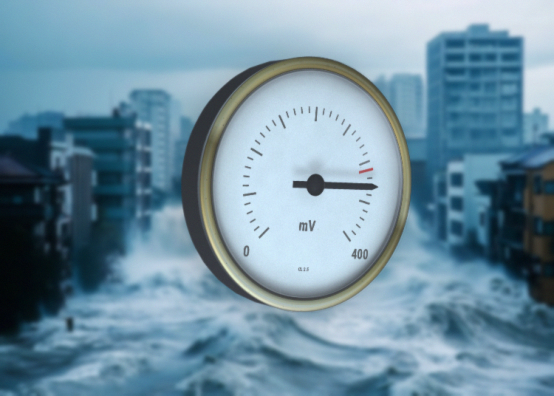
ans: 330; mV
